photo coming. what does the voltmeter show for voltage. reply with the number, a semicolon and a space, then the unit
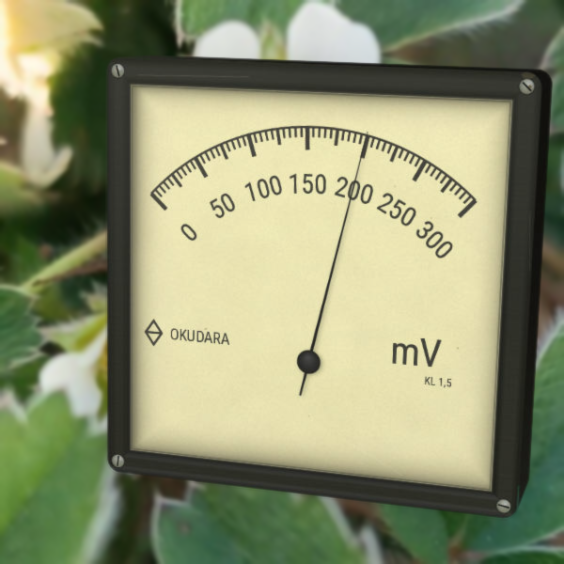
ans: 200; mV
